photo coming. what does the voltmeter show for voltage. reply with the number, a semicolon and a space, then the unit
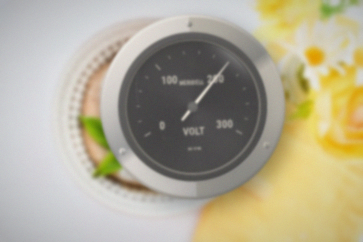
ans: 200; V
